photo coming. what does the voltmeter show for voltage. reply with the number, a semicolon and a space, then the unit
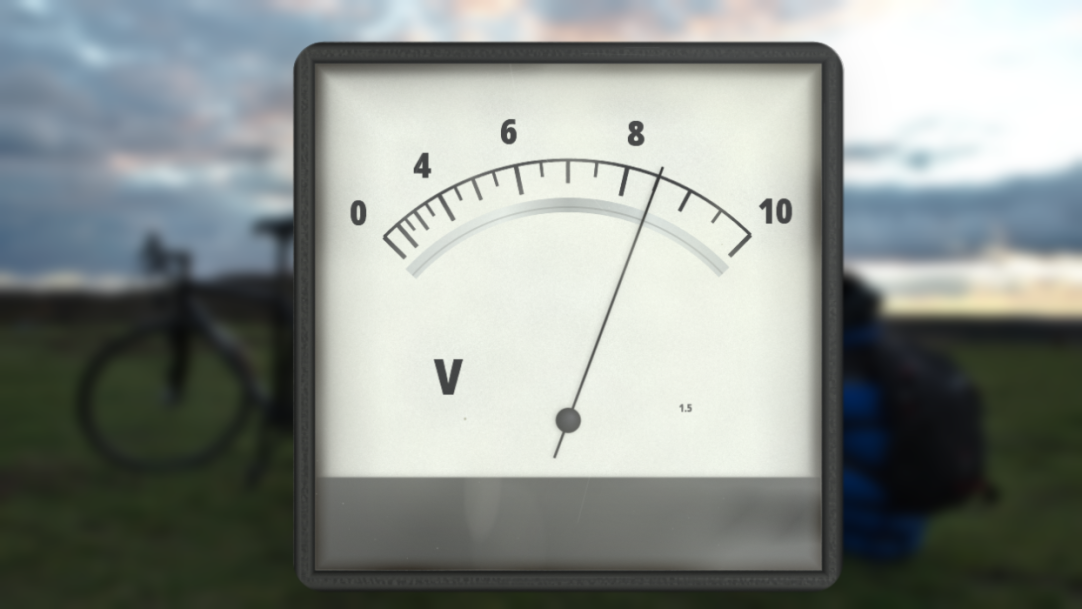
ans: 8.5; V
